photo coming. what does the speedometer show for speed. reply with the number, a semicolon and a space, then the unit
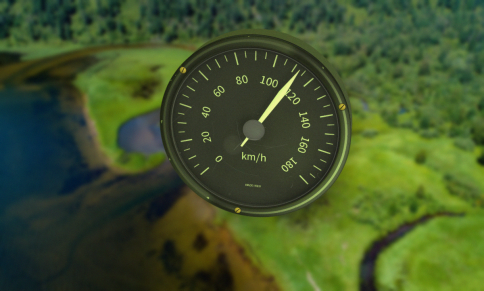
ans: 112.5; km/h
